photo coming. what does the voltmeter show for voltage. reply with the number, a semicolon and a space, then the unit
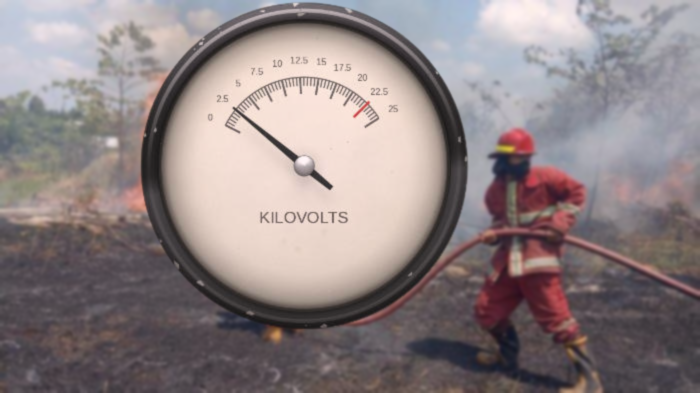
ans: 2.5; kV
